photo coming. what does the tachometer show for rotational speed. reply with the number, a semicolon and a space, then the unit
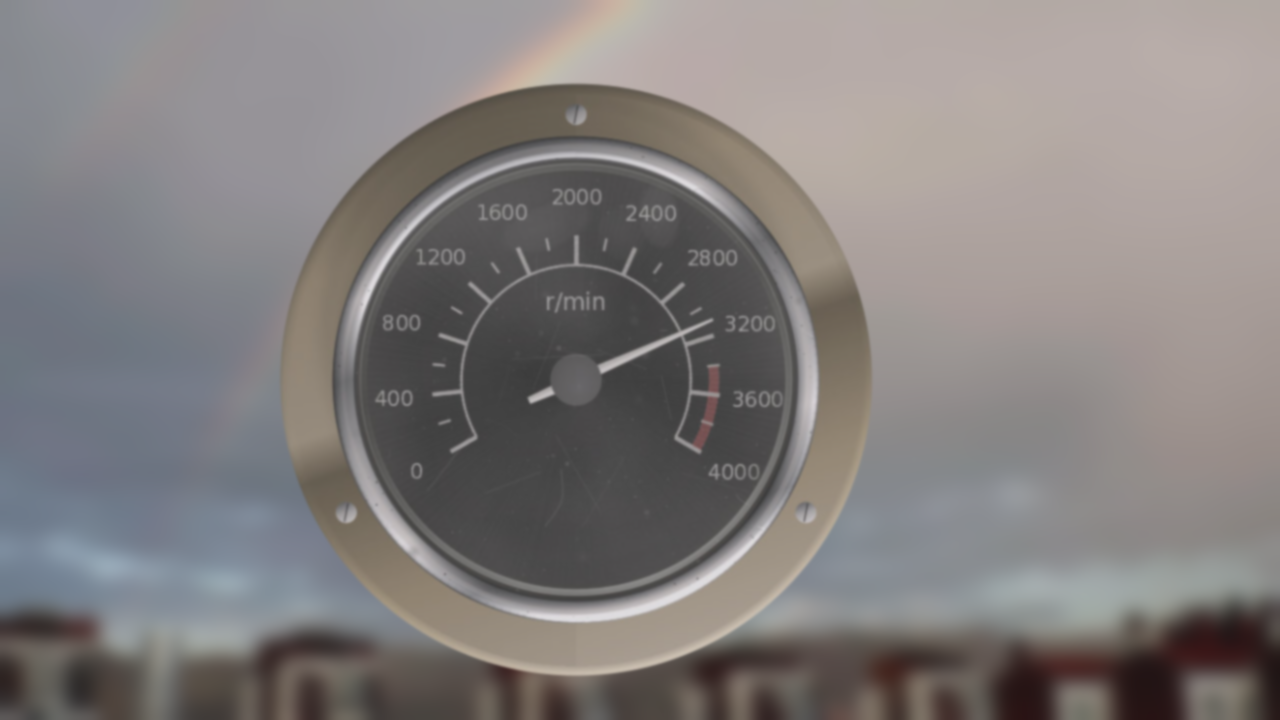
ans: 3100; rpm
